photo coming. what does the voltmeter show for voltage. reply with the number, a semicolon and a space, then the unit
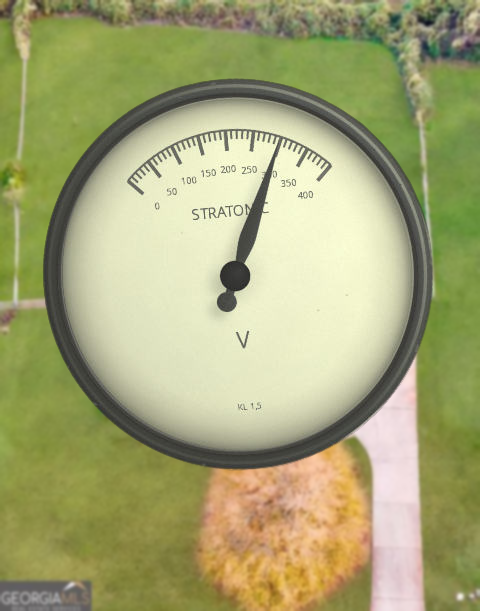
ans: 300; V
